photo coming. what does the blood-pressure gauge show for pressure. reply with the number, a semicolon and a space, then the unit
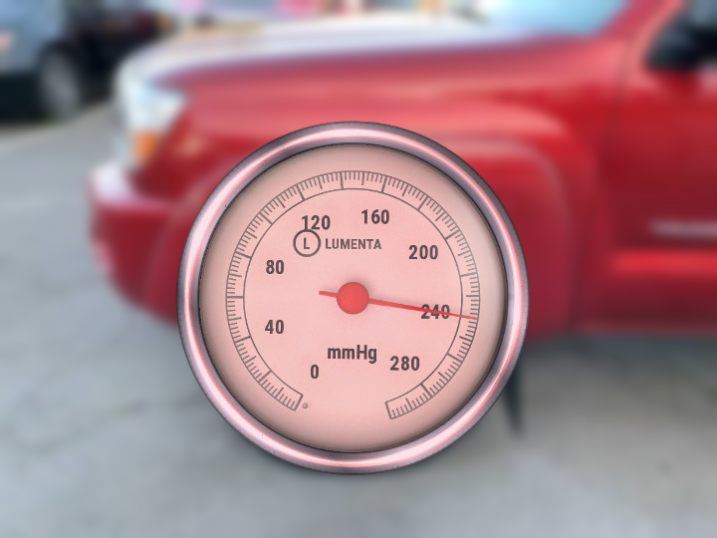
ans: 240; mmHg
